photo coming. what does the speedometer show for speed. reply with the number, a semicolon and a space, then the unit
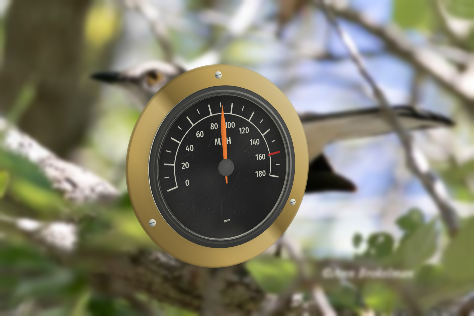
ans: 90; mph
